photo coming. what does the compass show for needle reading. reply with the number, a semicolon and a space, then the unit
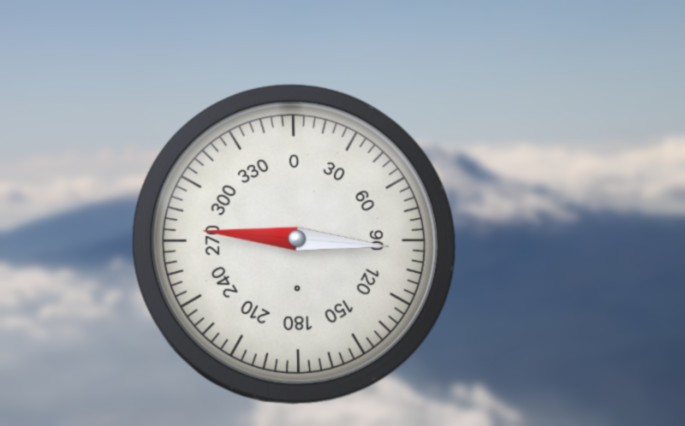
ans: 275; °
